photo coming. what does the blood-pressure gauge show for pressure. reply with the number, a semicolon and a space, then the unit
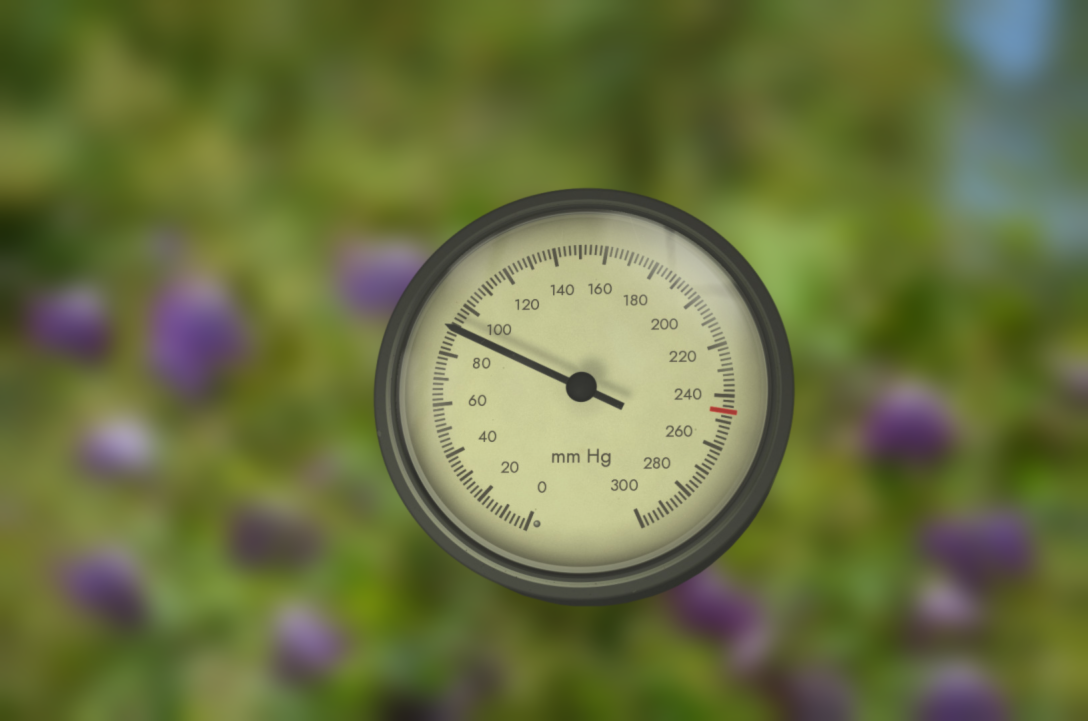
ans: 90; mmHg
